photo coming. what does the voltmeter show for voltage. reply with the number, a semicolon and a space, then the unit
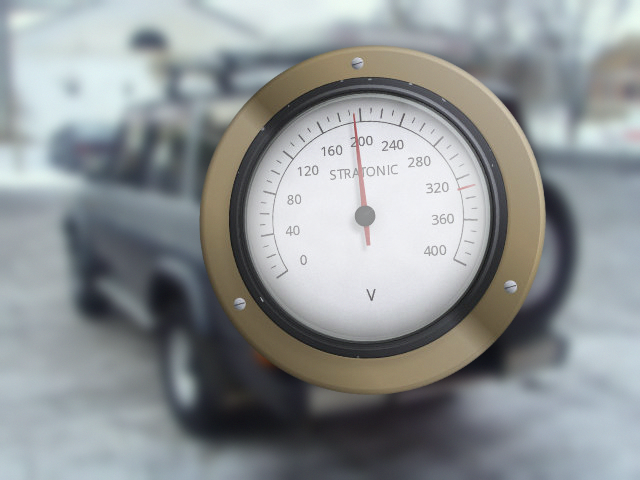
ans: 195; V
